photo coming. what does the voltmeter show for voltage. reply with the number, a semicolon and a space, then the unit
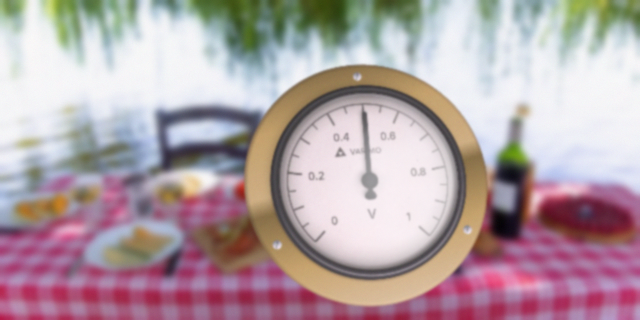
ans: 0.5; V
